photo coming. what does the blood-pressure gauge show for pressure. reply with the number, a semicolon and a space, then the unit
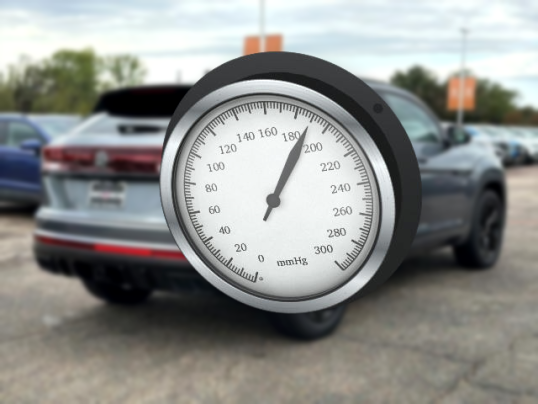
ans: 190; mmHg
